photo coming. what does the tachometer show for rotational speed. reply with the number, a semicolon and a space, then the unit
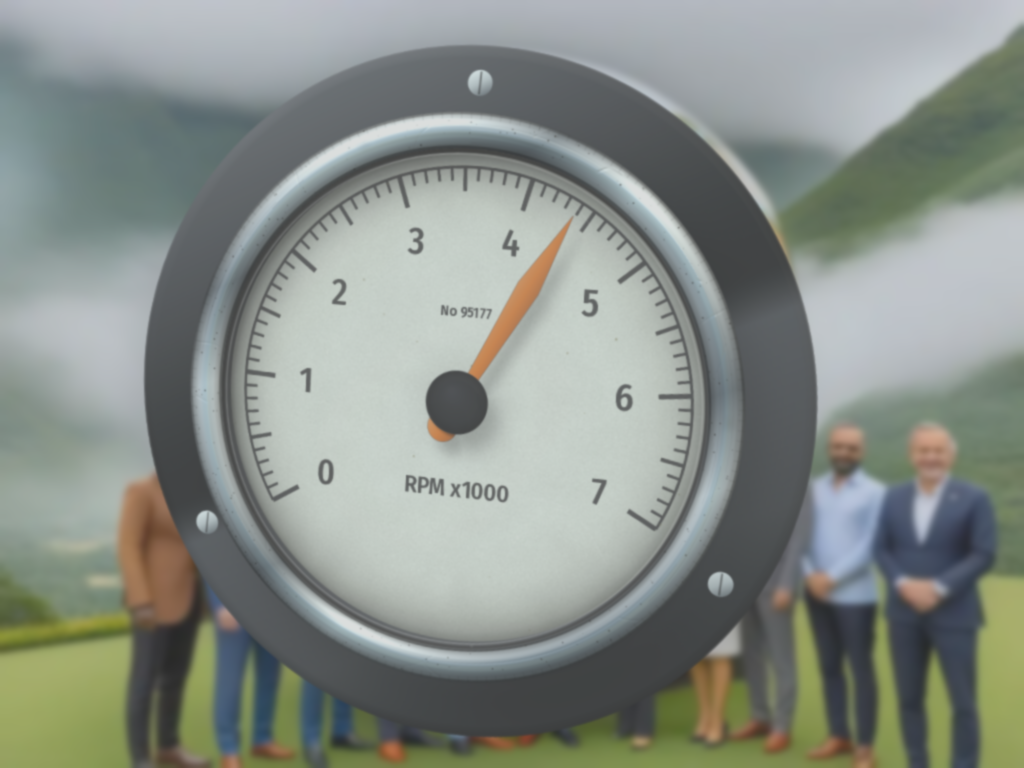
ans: 4400; rpm
